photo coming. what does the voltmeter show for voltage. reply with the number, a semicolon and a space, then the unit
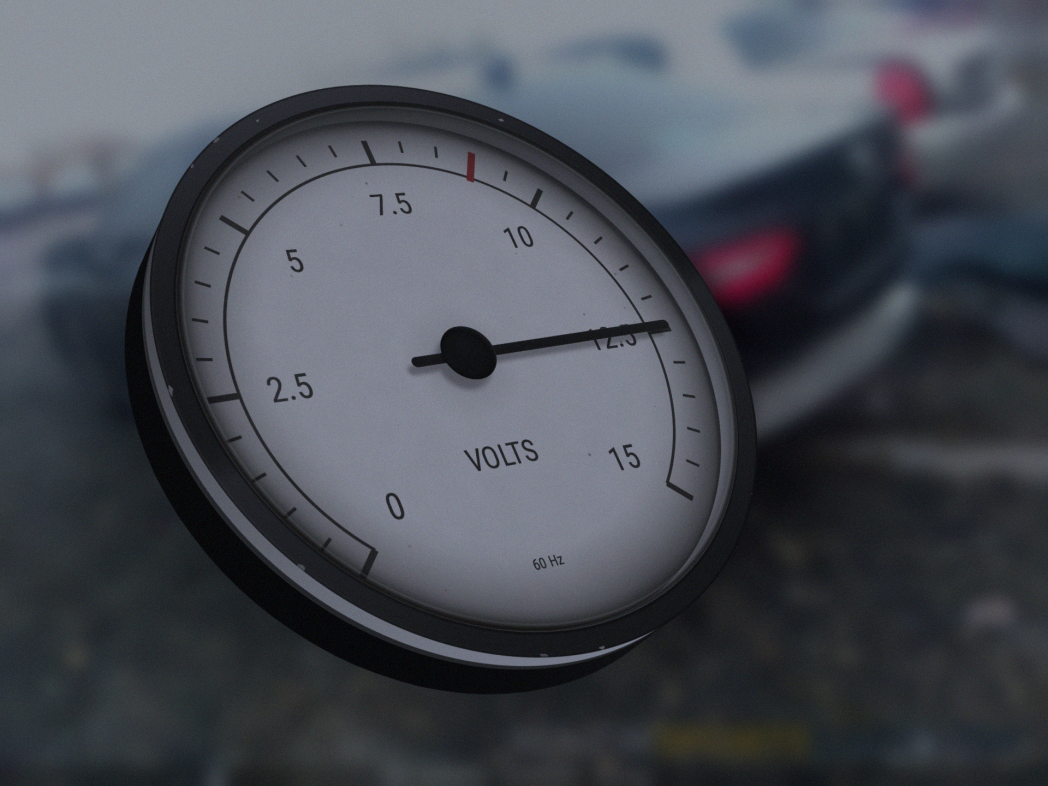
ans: 12.5; V
